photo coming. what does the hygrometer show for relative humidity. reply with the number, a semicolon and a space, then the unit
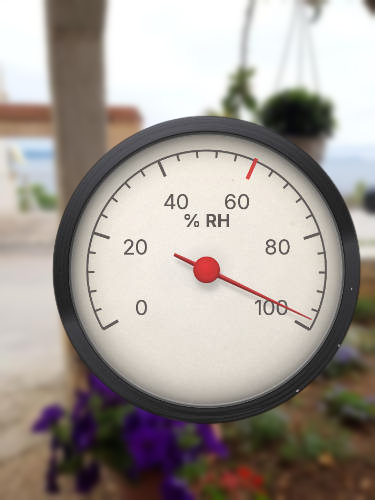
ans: 98; %
